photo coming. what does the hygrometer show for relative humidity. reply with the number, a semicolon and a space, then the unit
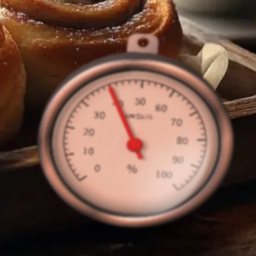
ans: 40; %
